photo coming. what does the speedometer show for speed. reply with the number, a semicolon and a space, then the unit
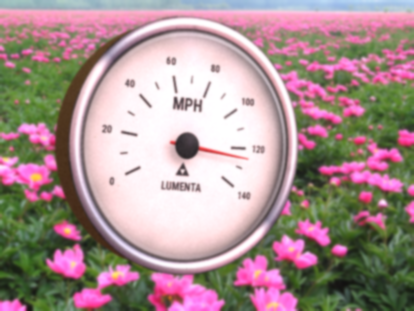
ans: 125; mph
